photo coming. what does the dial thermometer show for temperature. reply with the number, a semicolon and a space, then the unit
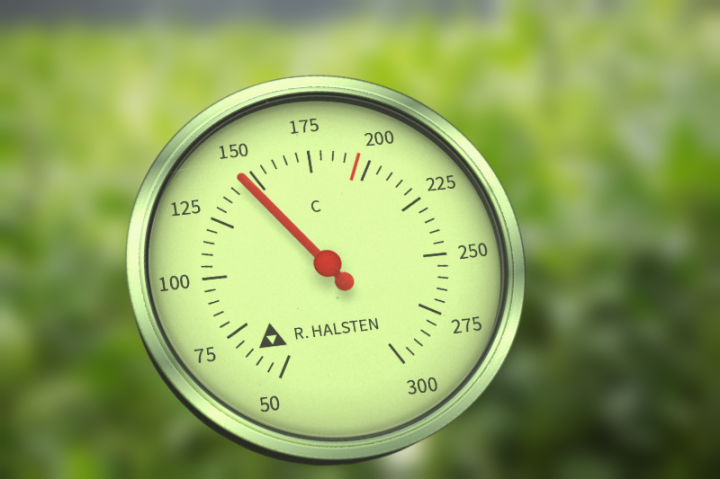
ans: 145; °C
